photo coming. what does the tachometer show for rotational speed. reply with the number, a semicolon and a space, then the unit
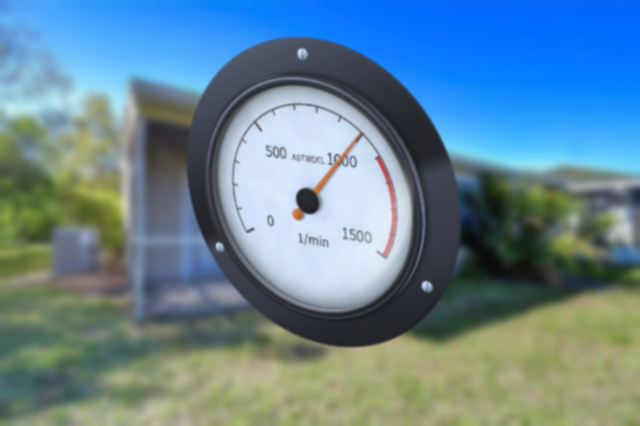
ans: 1000; rpm
